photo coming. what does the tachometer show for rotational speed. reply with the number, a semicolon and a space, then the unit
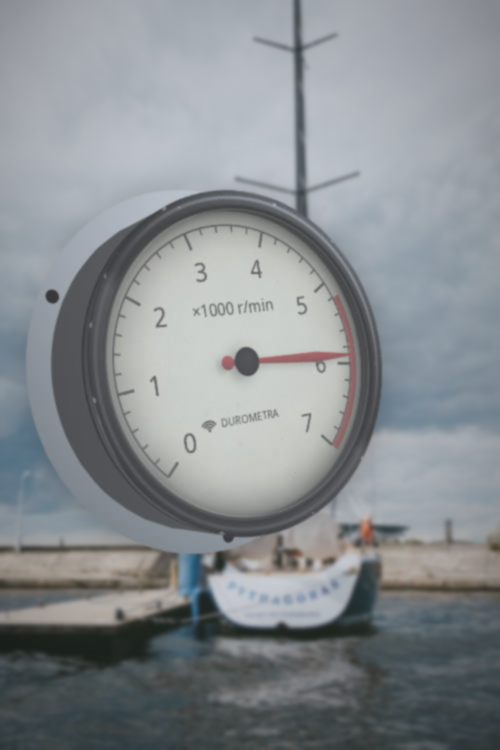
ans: 5900; rpm
